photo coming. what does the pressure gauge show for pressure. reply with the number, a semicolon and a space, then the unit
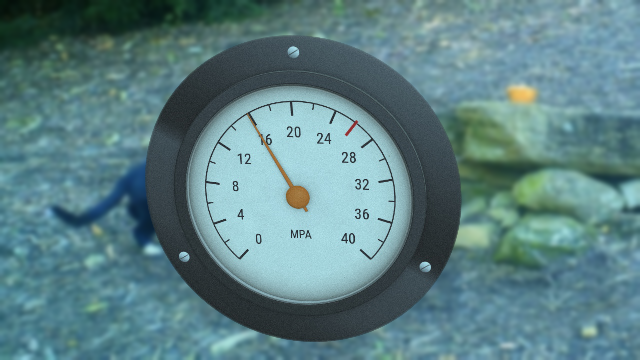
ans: 16; MPa
